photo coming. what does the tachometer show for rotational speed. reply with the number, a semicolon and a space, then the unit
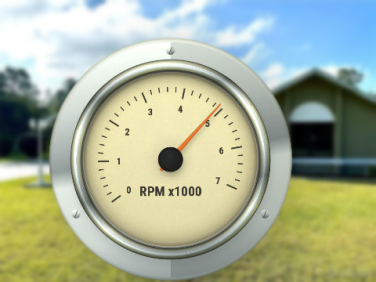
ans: 4900; rpm
